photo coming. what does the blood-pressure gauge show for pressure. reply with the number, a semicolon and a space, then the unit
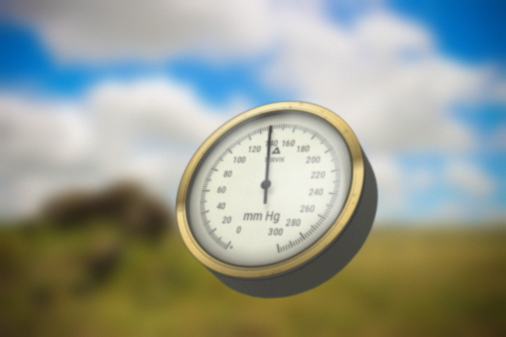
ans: 140; mmHg
